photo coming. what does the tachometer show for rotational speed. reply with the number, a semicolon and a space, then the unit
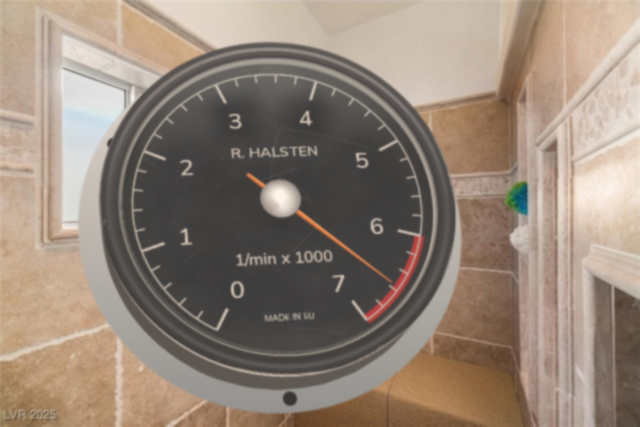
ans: 6600; rpm
